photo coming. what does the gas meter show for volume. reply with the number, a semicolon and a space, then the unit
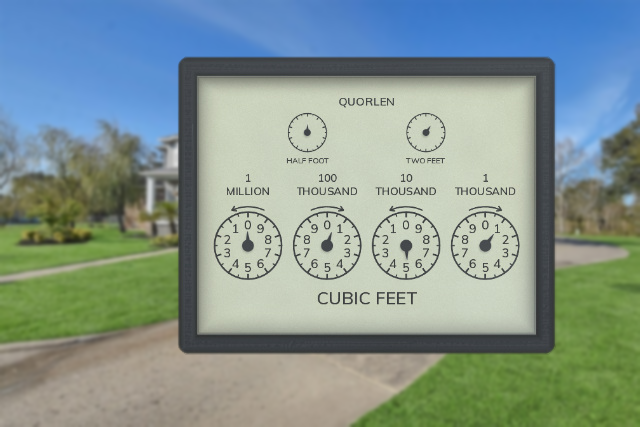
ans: 5100; ft³
